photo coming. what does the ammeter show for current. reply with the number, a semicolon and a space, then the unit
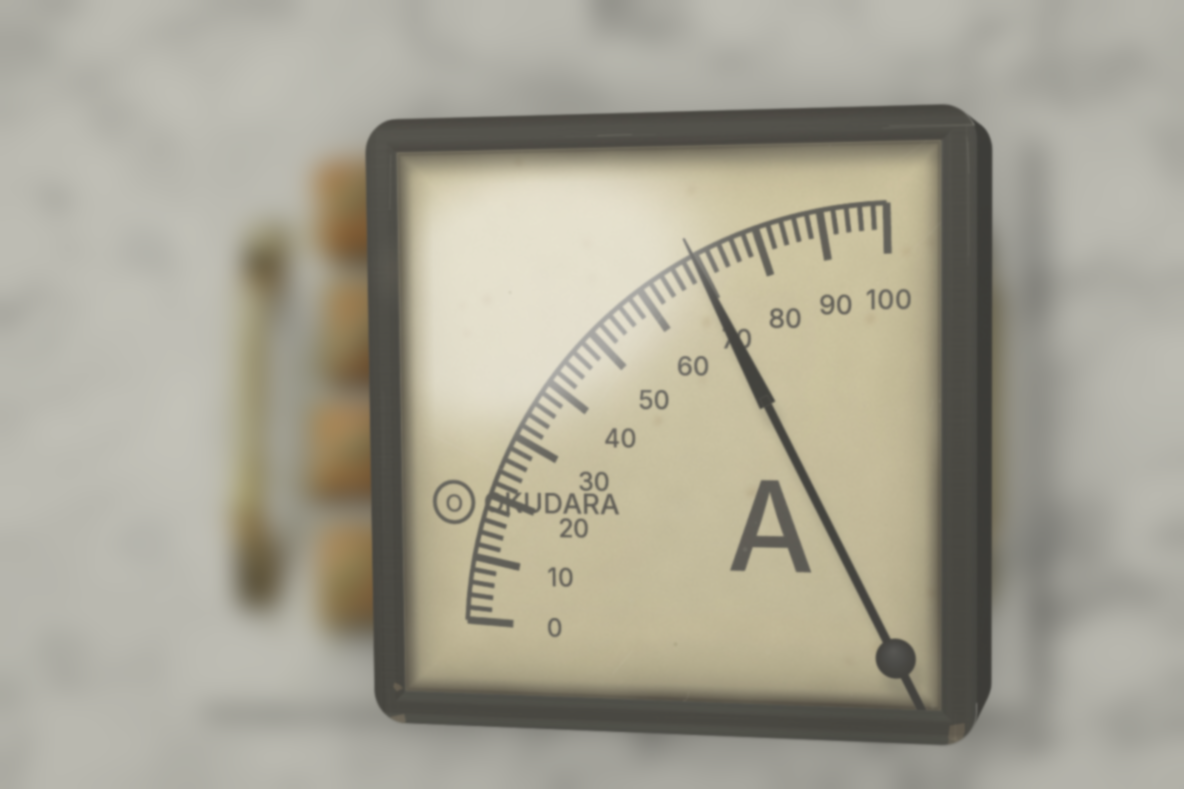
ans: 70; A
